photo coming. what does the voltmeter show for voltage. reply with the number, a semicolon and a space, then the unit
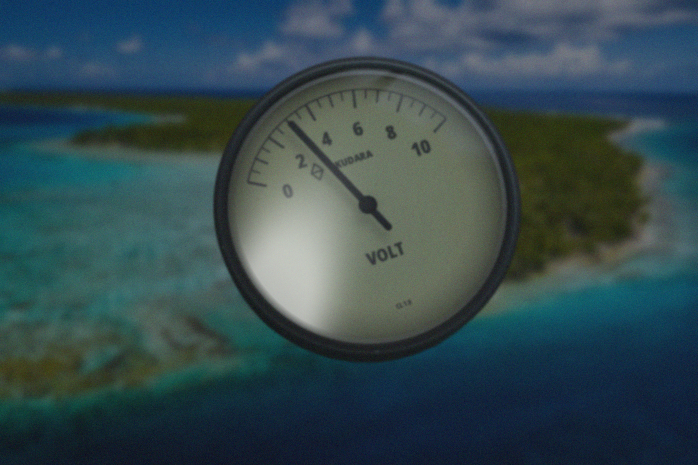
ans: 3; V
